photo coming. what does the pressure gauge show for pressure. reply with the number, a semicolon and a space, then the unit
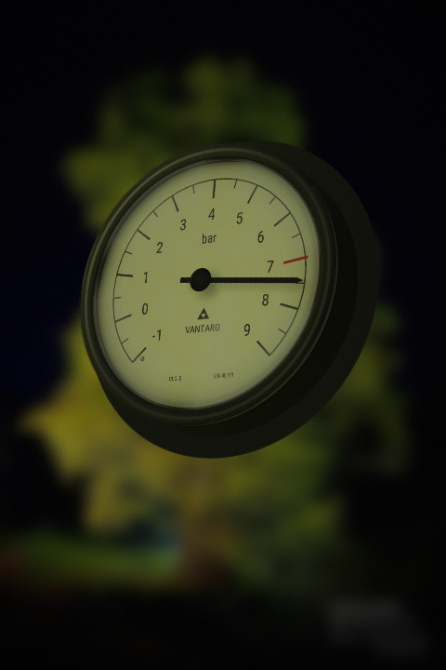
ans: 7.5; bar
